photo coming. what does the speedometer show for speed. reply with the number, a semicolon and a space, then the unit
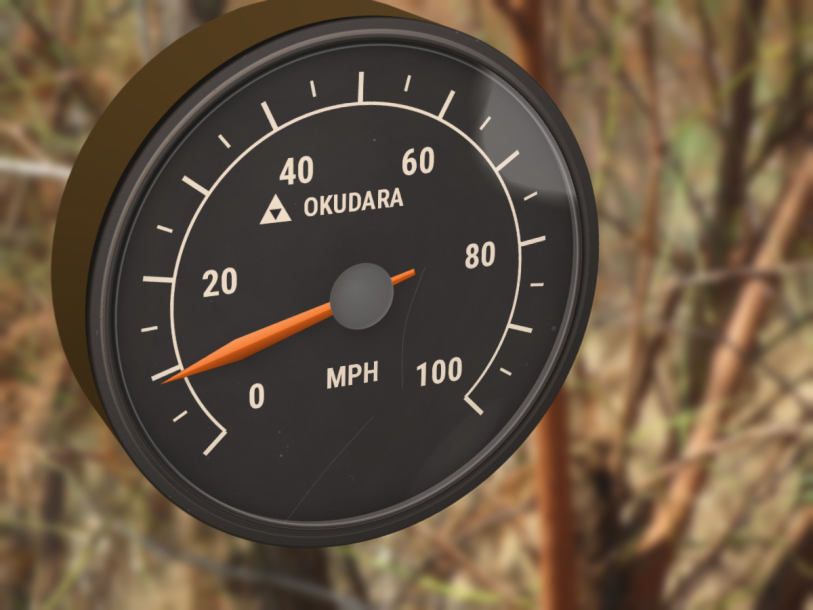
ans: 10; mph
